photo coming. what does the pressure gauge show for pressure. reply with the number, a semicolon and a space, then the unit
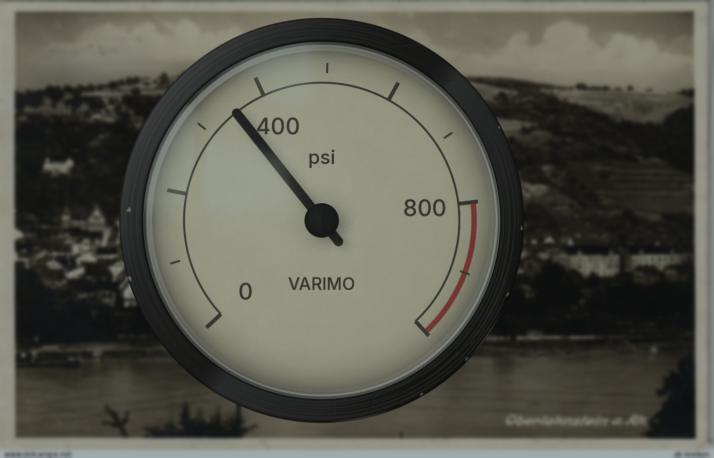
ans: 350; psi
